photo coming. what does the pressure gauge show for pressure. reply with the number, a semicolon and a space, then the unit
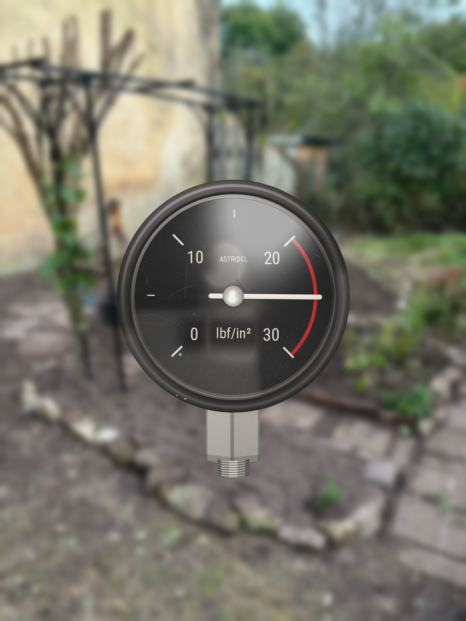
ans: 25; psi
